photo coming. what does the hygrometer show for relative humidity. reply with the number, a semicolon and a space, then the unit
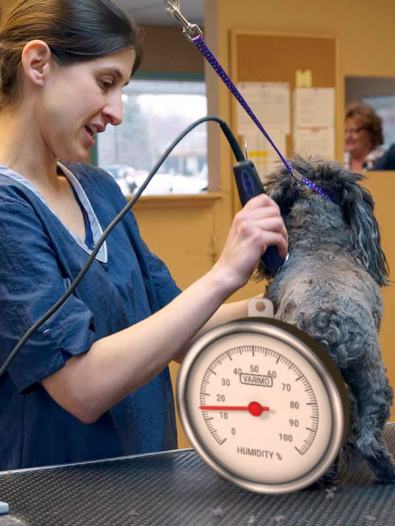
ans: 15; %
